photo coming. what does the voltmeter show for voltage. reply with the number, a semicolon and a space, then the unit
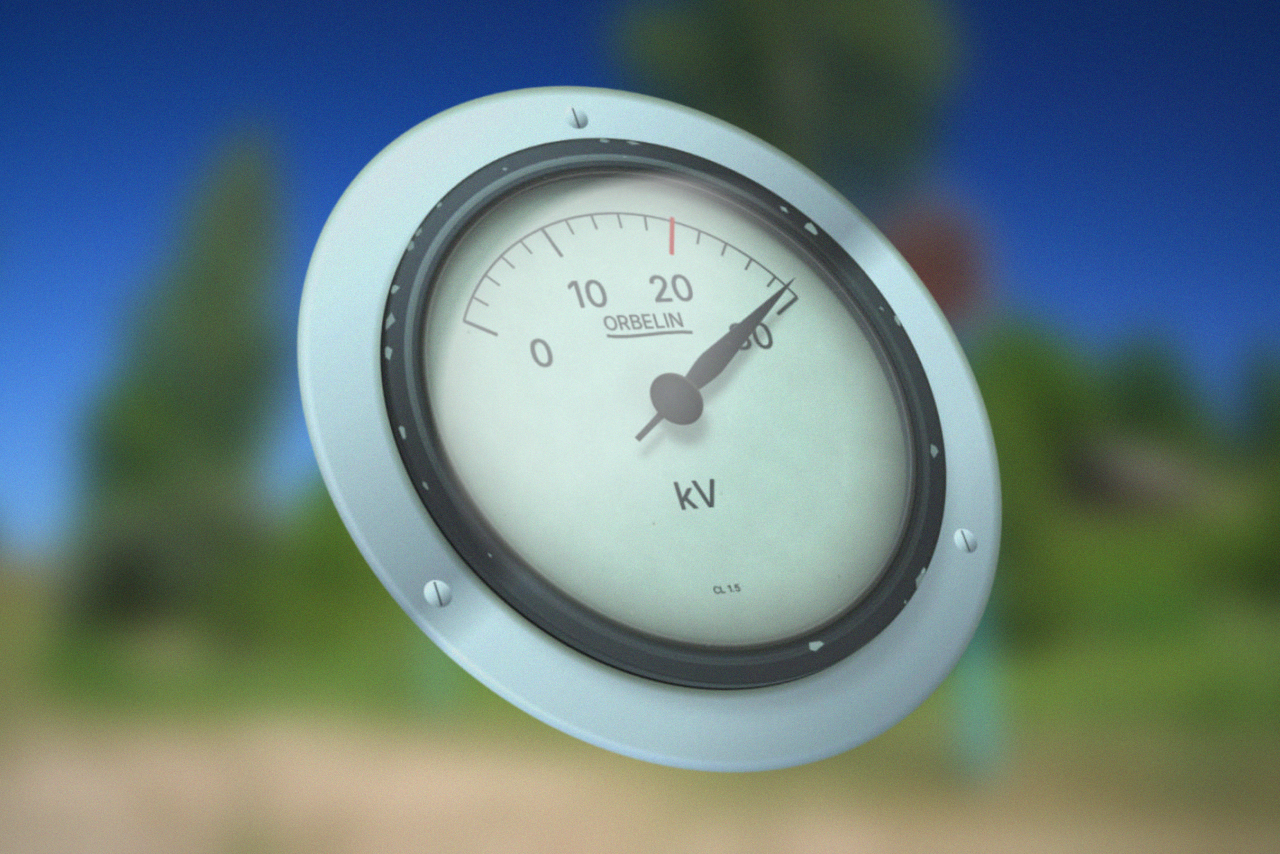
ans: 29; kV
